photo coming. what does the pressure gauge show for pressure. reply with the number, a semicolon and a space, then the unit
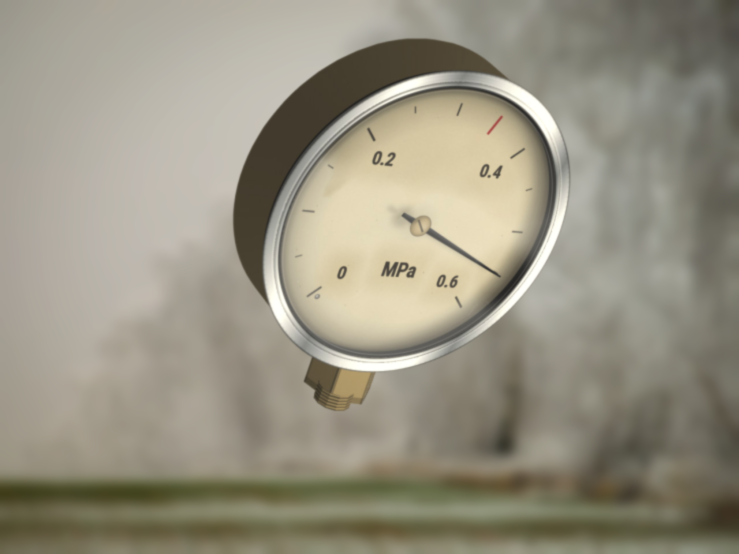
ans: 0.55; MPa
